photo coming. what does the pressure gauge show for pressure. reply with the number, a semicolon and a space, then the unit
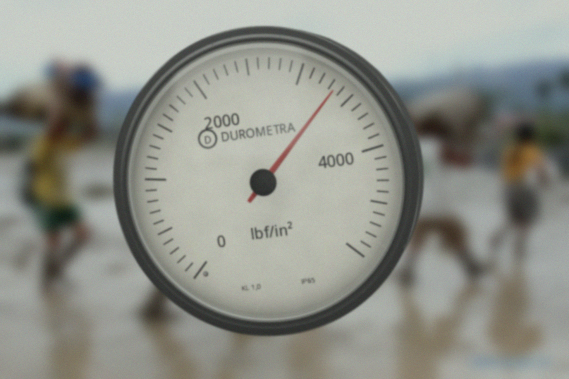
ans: 3350; psi
